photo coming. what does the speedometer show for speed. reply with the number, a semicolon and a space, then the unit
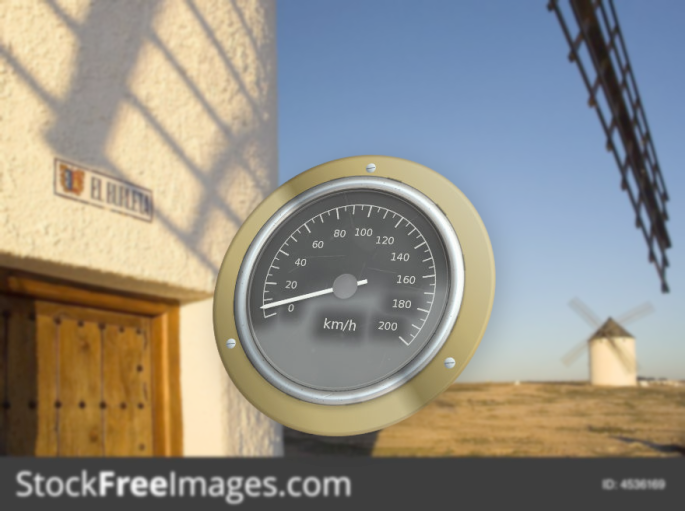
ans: 5; km/h
